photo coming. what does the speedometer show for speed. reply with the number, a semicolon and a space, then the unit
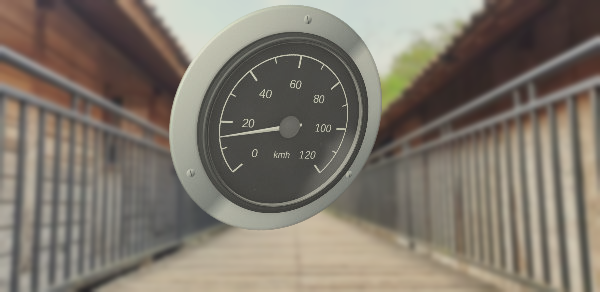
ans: 15; km/h
